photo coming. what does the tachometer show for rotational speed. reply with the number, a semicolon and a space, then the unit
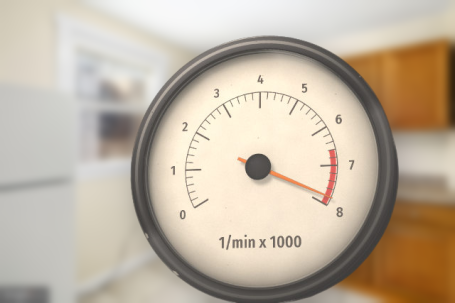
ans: 7800; rpm
